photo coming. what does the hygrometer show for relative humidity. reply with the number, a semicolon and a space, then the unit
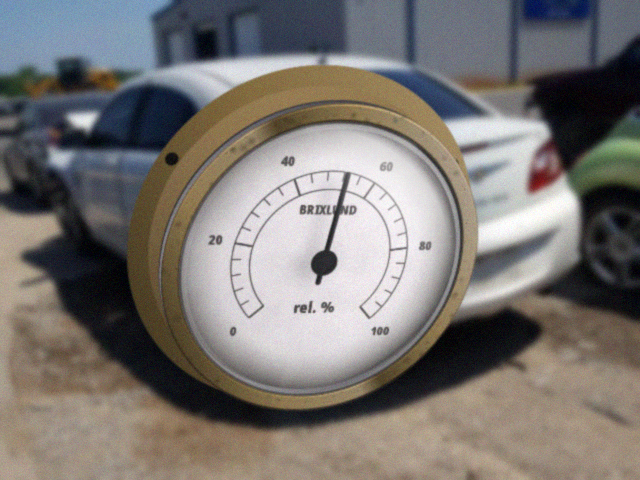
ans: 52; %
